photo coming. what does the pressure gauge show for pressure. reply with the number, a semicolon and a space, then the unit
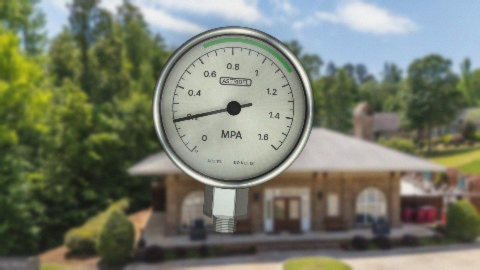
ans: 0.2; MPa
